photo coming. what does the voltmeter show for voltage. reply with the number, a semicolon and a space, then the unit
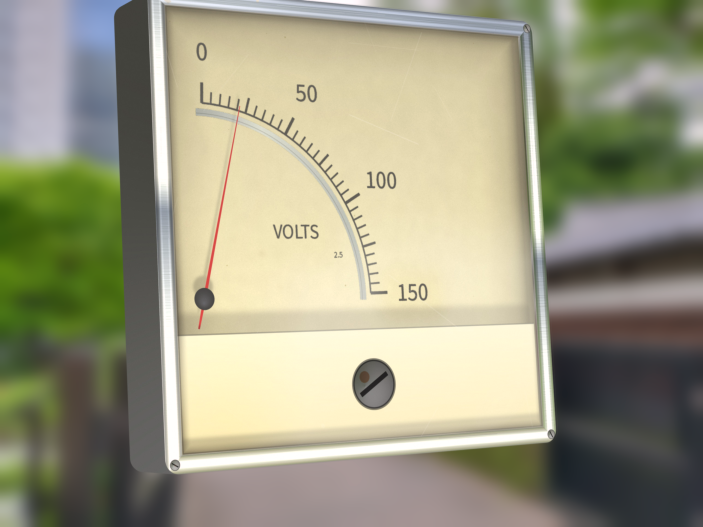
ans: 20; V
